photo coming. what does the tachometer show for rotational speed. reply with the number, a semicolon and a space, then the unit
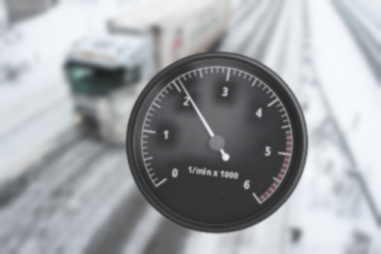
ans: 2100; rpm
